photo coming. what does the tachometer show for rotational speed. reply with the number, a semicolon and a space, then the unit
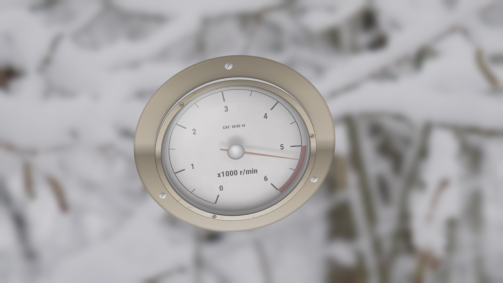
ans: 5250; rpm
